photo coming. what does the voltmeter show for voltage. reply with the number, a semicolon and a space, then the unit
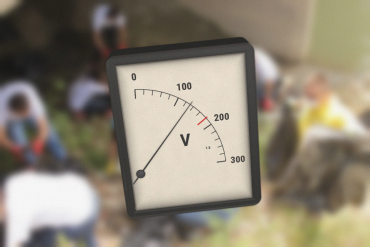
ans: 130; V
